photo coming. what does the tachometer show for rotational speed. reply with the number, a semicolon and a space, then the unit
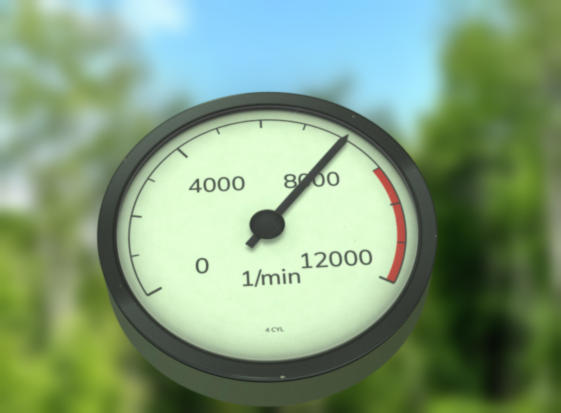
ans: 8000; rpm
